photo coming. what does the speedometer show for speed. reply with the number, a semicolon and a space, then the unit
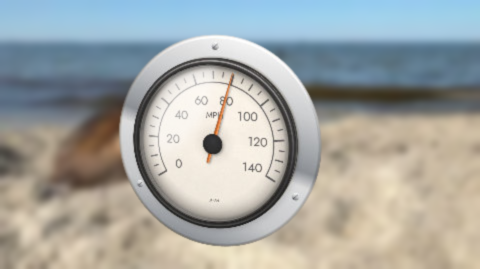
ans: 80; mph
